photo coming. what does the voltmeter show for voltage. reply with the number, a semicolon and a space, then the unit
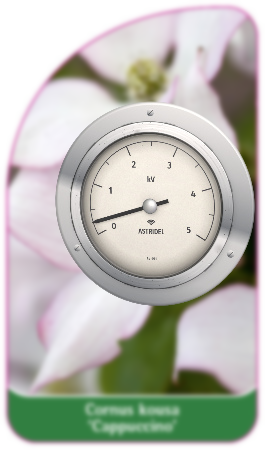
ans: 0.25; kV
